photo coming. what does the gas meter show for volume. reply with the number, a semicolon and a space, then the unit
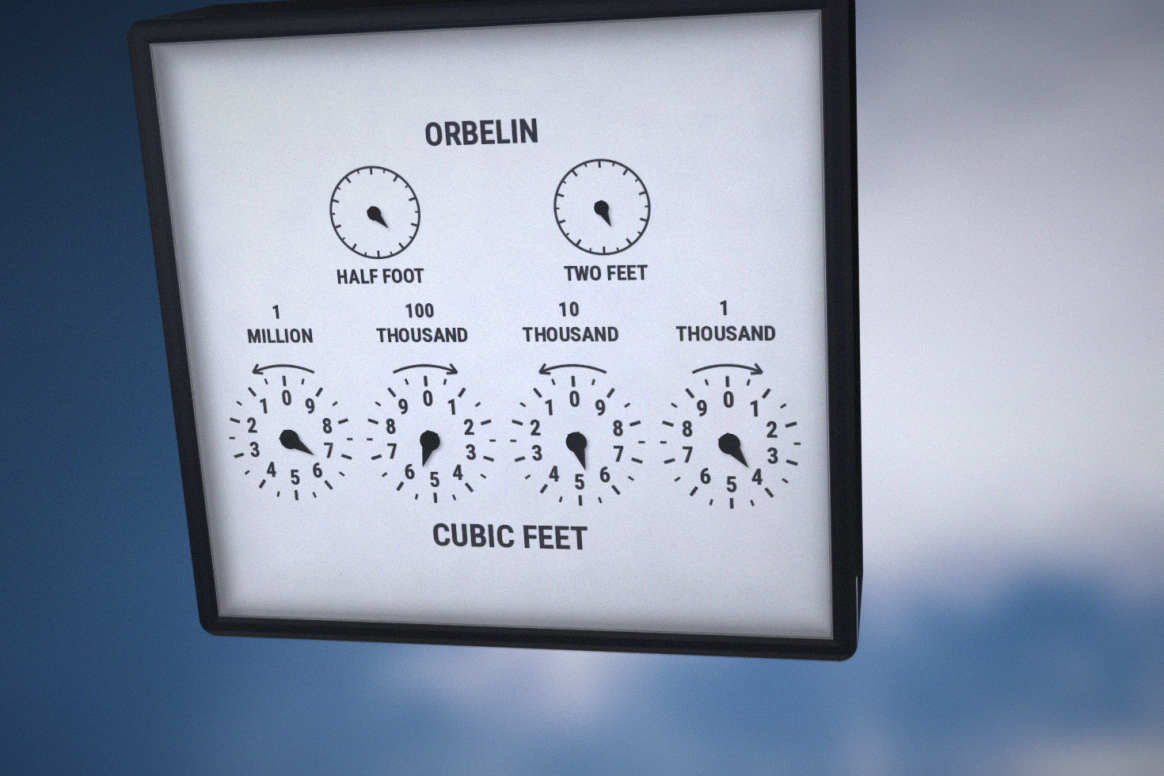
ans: 655400; ft³
